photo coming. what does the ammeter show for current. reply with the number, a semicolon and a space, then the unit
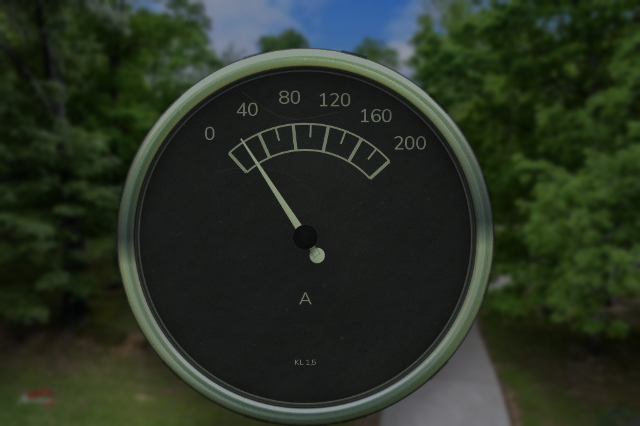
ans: 20; A
